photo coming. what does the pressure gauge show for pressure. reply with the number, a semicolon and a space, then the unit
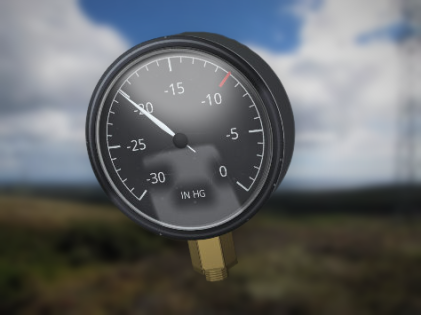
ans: -20; inHg
